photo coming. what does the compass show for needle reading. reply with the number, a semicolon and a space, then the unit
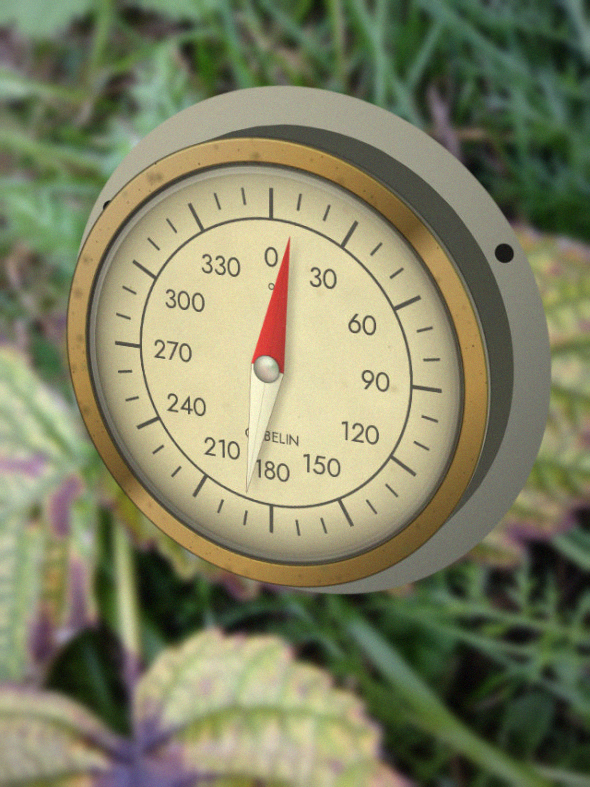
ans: 10; °
